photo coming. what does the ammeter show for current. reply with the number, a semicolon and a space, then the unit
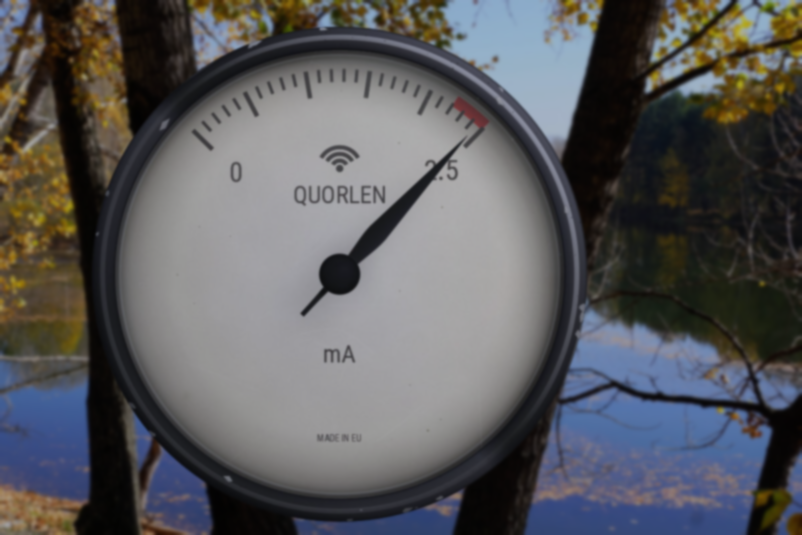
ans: 2.45; mA
